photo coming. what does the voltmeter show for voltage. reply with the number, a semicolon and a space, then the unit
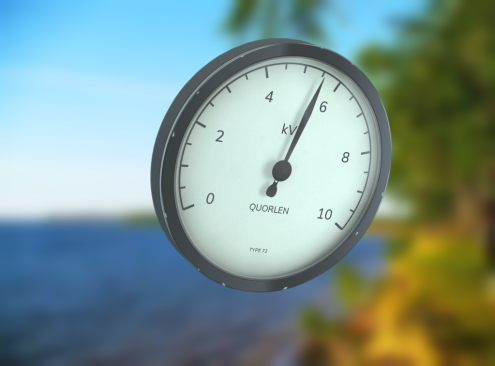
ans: 5.5; kV
